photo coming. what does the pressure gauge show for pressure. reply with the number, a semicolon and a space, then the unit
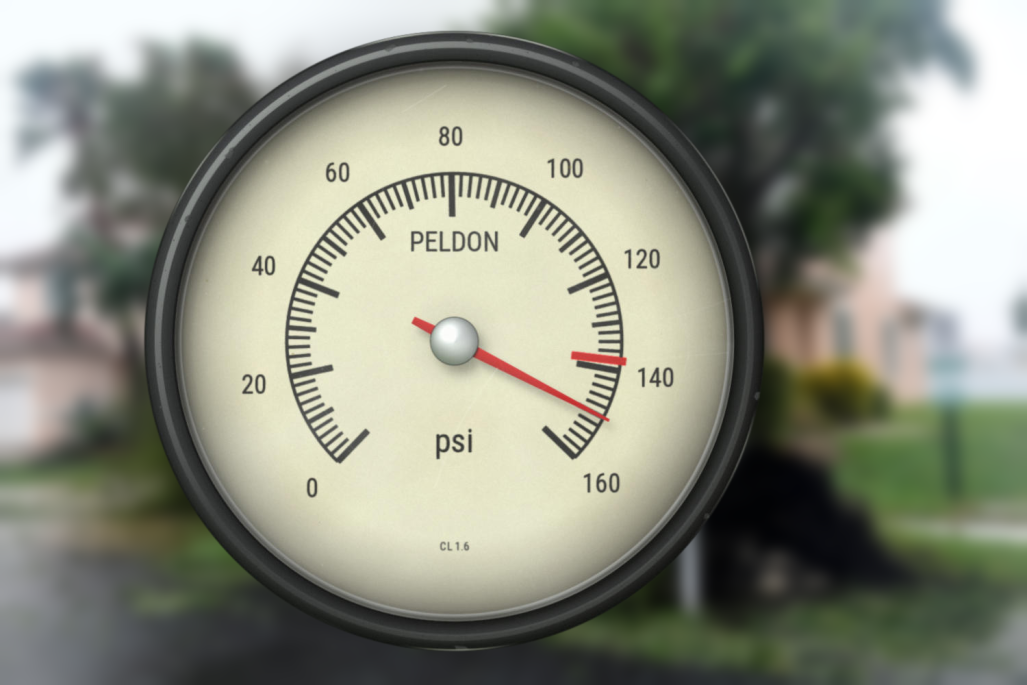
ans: 150; psi
